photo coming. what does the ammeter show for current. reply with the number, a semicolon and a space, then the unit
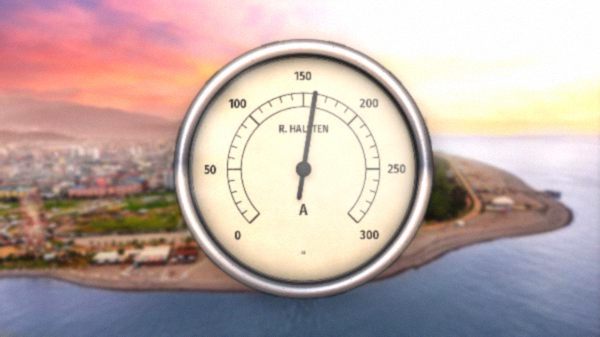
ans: 160; A
